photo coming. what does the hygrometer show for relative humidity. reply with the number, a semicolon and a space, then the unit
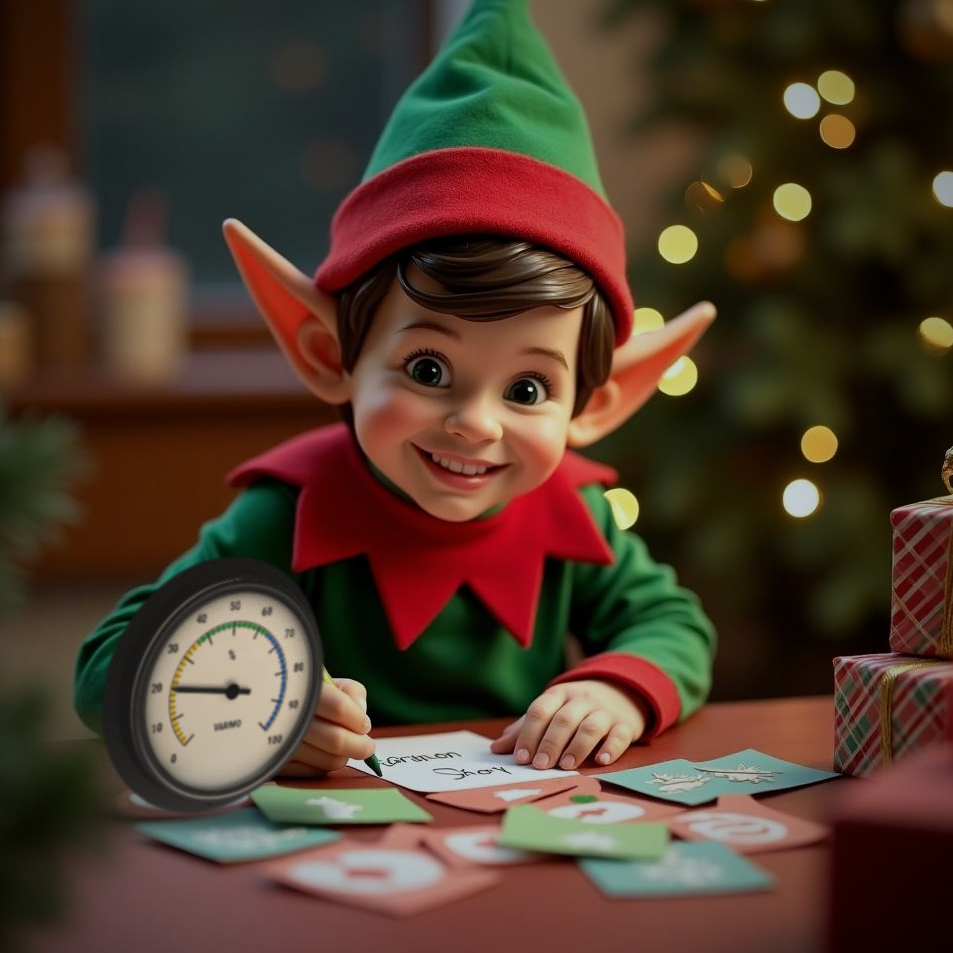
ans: 20; %
